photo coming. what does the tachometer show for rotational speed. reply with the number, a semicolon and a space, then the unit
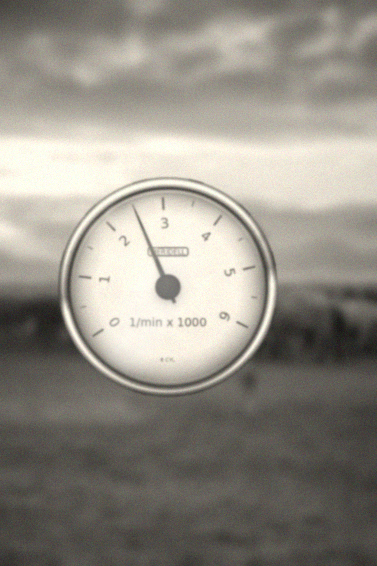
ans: 2500; rpm
